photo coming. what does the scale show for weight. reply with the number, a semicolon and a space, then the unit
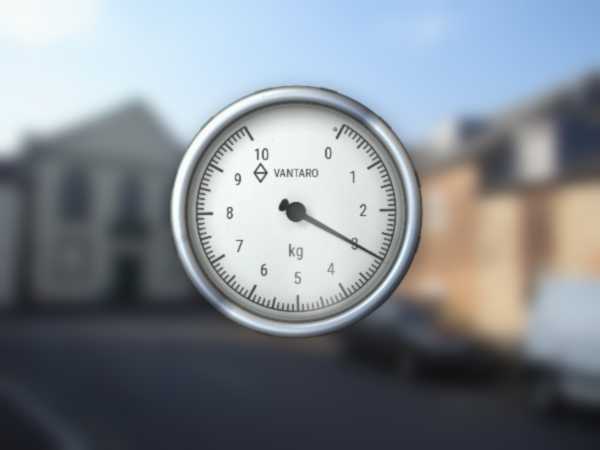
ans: 3; kg
